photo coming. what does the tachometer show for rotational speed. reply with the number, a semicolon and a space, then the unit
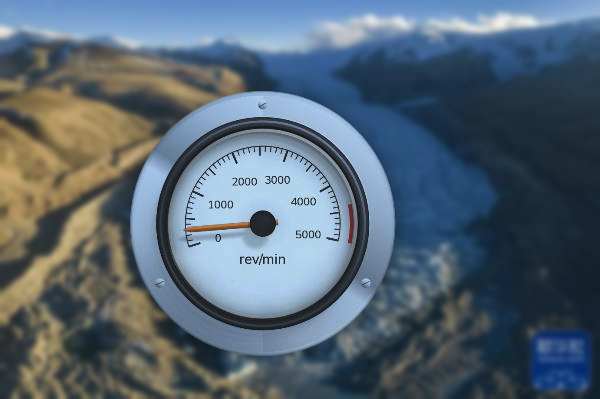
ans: 300; rpm
